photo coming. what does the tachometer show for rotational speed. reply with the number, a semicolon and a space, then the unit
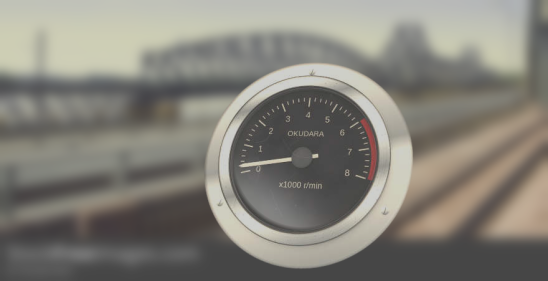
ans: 200; rpm
